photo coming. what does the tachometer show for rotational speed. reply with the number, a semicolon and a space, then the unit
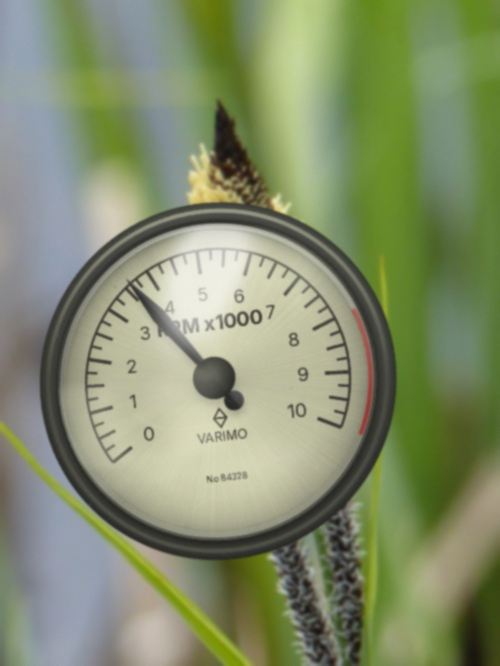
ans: 3625; rpm
